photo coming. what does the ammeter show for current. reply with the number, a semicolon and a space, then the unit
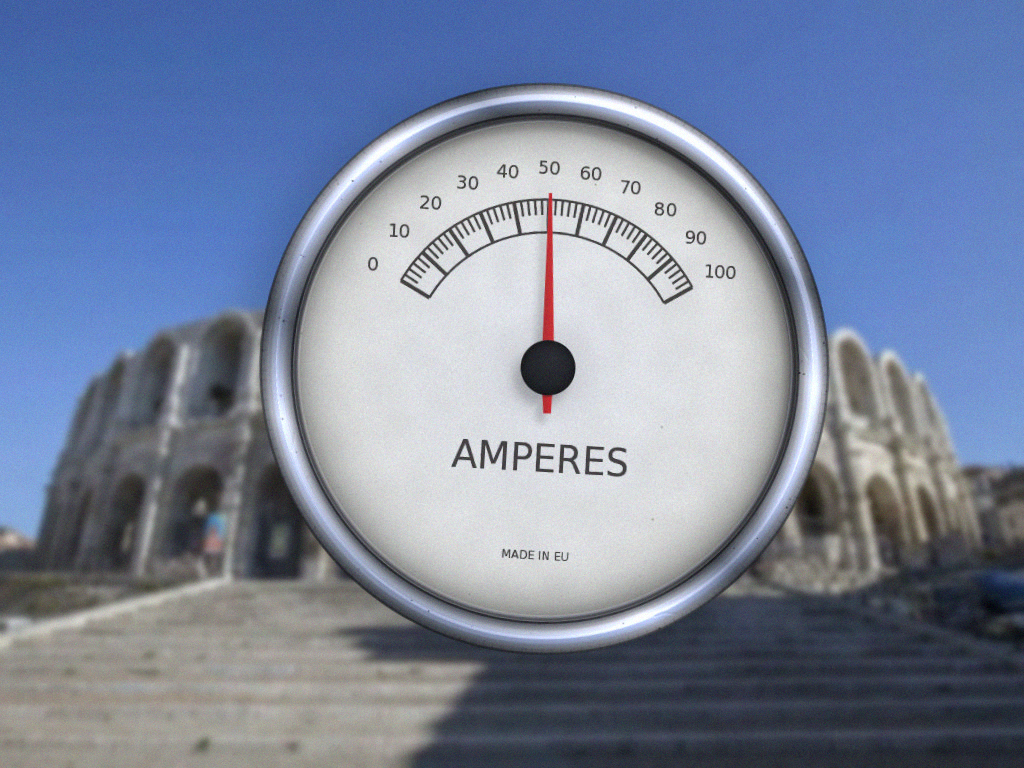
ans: 50; A
